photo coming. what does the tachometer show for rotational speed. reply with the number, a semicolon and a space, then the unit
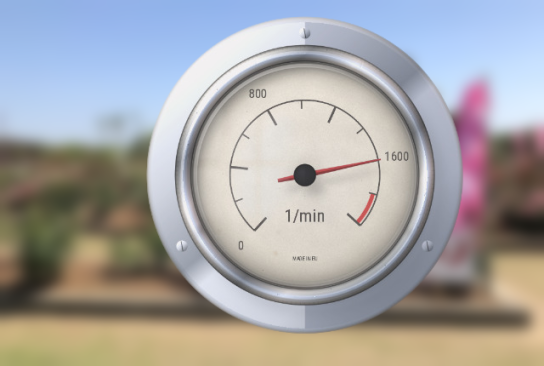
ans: 1600; rpm
